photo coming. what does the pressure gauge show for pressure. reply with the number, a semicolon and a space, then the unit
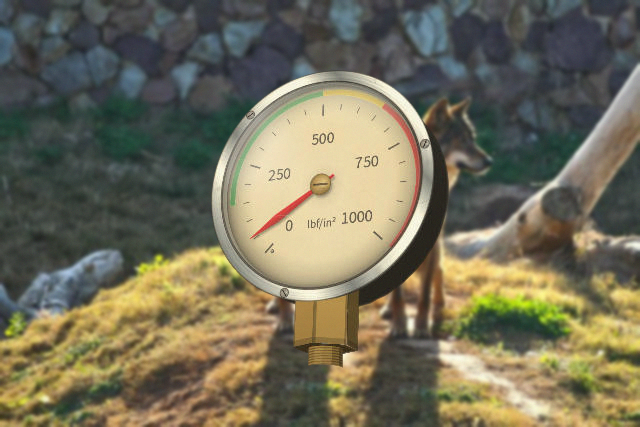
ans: 50; psi
